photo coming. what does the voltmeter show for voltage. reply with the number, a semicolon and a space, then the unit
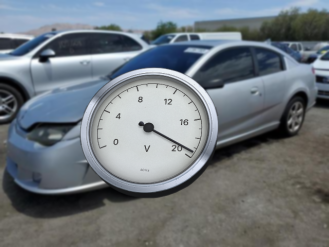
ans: 19.5; V
